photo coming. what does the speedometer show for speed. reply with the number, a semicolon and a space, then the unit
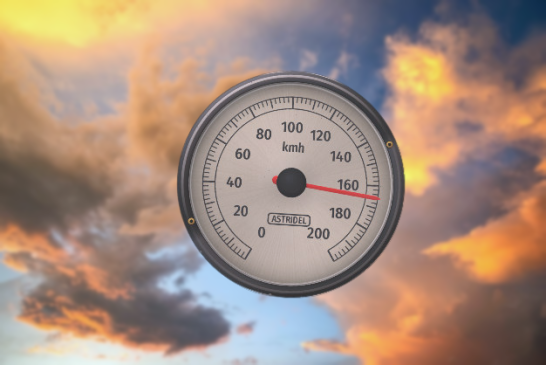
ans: 166; km/h
